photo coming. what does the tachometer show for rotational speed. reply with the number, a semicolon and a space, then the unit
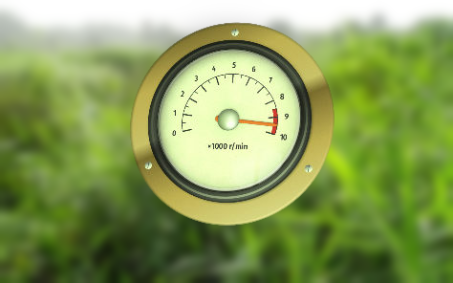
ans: 9500; rpm
